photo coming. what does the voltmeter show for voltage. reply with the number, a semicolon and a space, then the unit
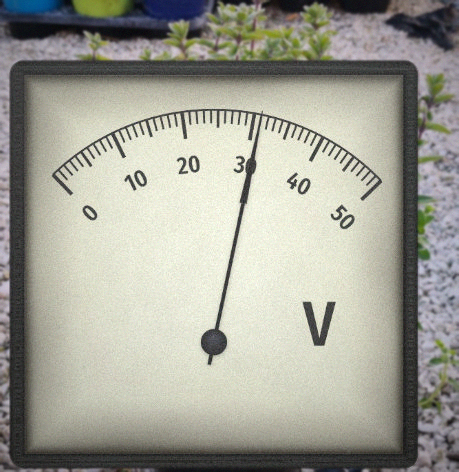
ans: 31; V
